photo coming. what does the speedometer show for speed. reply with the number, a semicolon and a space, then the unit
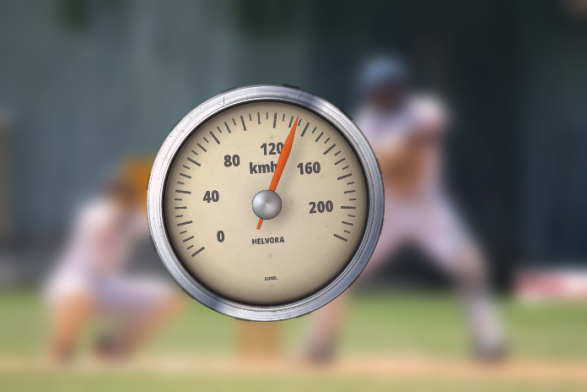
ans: 132.5; km/h
